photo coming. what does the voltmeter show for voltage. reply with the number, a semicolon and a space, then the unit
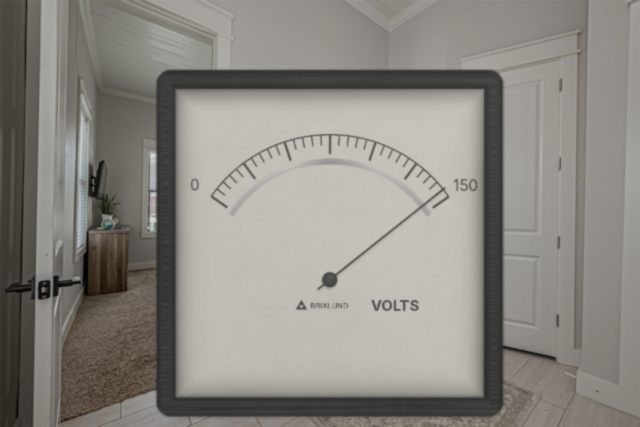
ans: 145; V
